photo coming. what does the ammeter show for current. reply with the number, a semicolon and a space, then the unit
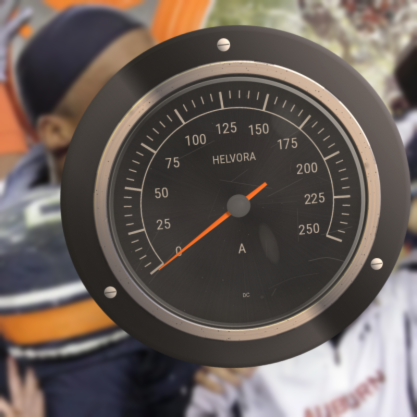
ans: 0; A
